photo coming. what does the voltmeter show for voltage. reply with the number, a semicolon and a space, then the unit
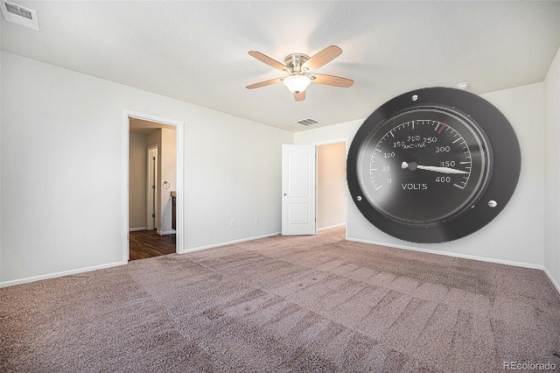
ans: 370; V
